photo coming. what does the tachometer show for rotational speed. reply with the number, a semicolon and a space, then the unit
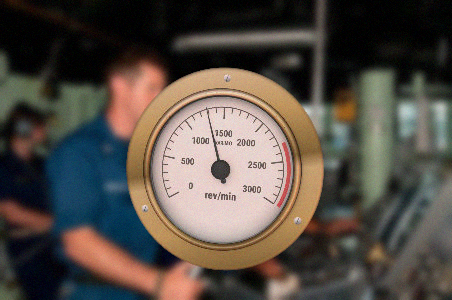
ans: 1300; rpm
